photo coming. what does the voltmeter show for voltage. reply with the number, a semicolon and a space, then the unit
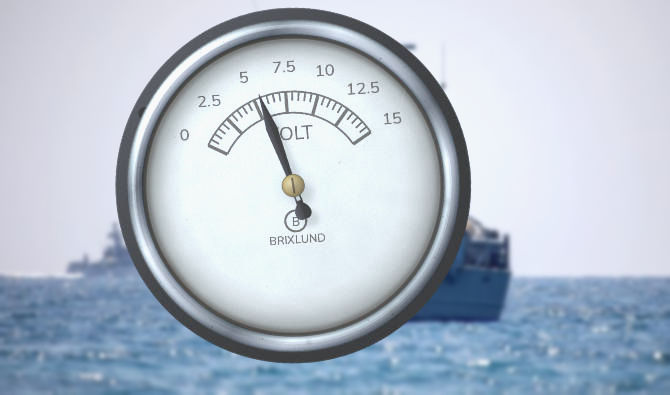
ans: 5.5; V
